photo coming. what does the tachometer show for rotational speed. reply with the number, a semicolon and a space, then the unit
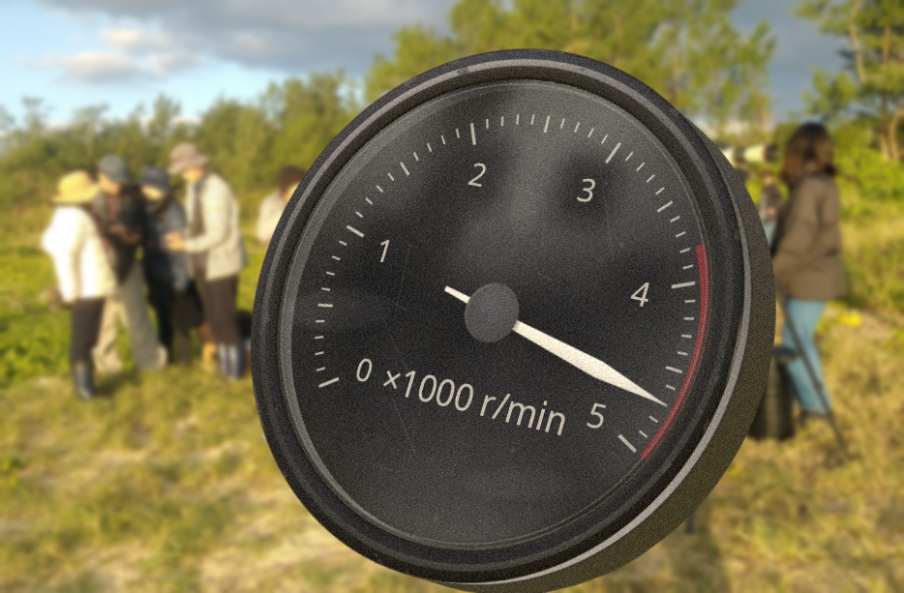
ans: 4700; rpm
